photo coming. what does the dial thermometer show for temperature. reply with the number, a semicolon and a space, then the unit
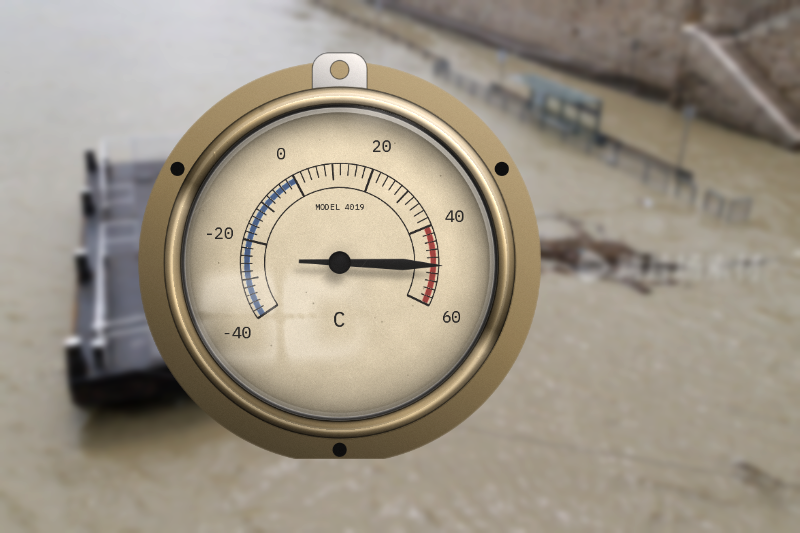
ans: 50; °C
